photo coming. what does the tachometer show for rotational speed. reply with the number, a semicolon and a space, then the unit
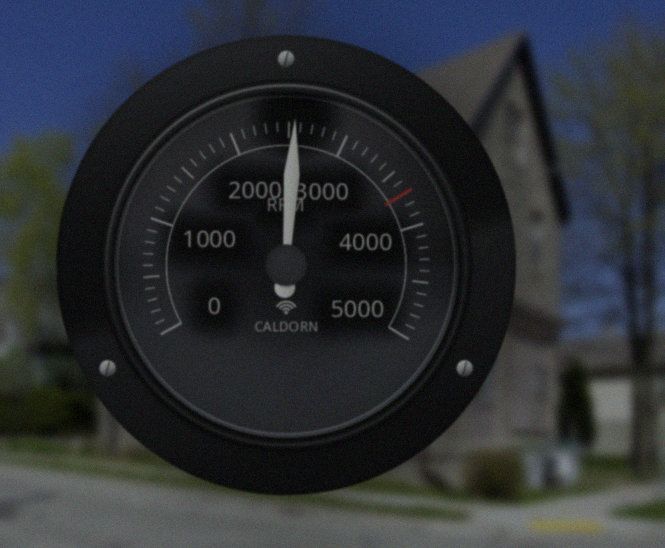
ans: 2550; rpm
